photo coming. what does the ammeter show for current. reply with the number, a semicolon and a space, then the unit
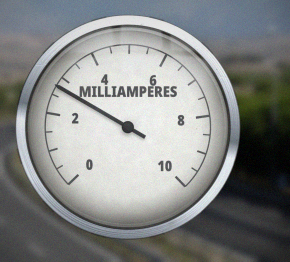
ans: 2.75; mA
